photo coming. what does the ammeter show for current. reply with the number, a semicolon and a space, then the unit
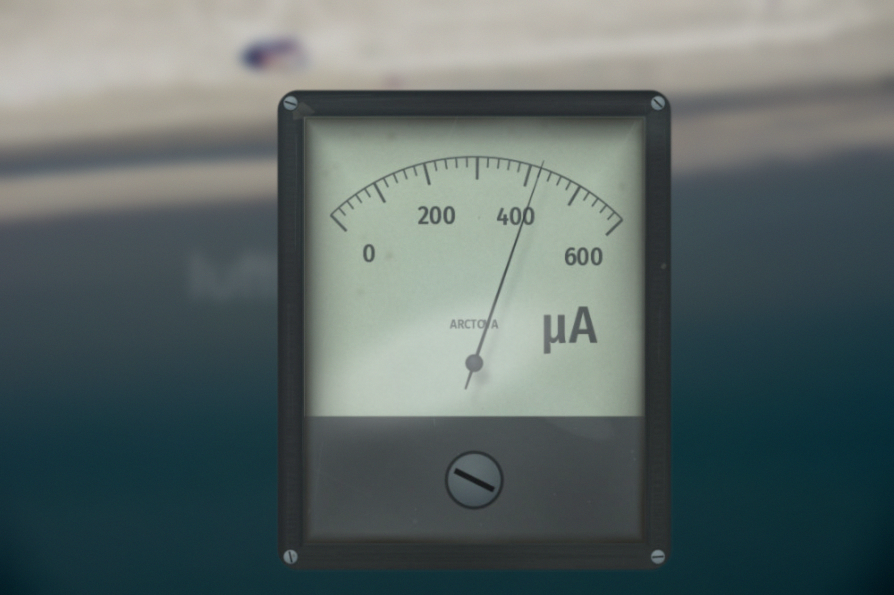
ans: 420; µA
